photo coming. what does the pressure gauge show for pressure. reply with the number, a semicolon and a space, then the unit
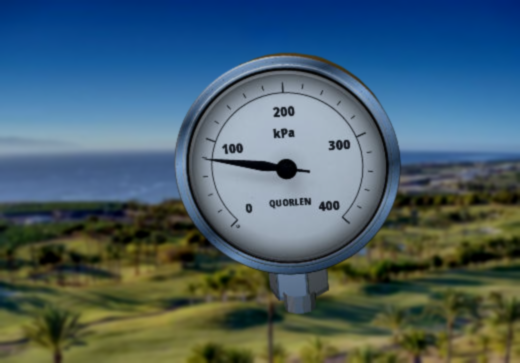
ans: 80; kPa
